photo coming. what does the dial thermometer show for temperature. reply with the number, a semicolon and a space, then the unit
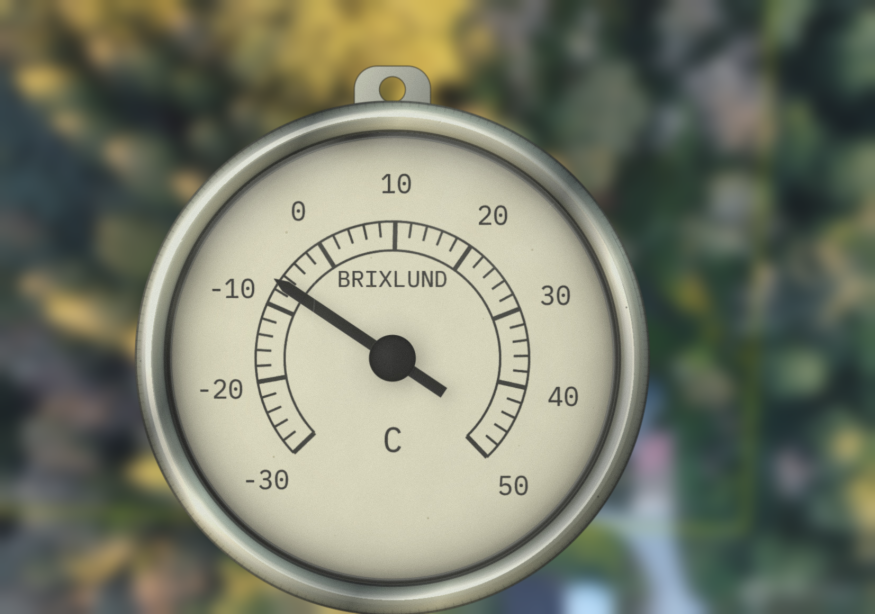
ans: -7; °C
